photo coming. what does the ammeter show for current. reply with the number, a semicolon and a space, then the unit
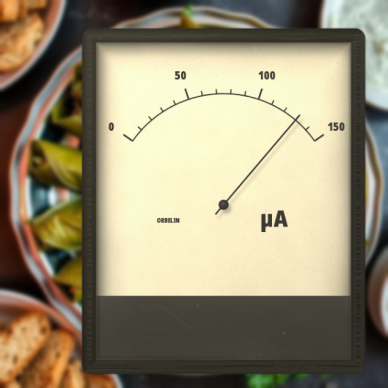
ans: 130; µA
